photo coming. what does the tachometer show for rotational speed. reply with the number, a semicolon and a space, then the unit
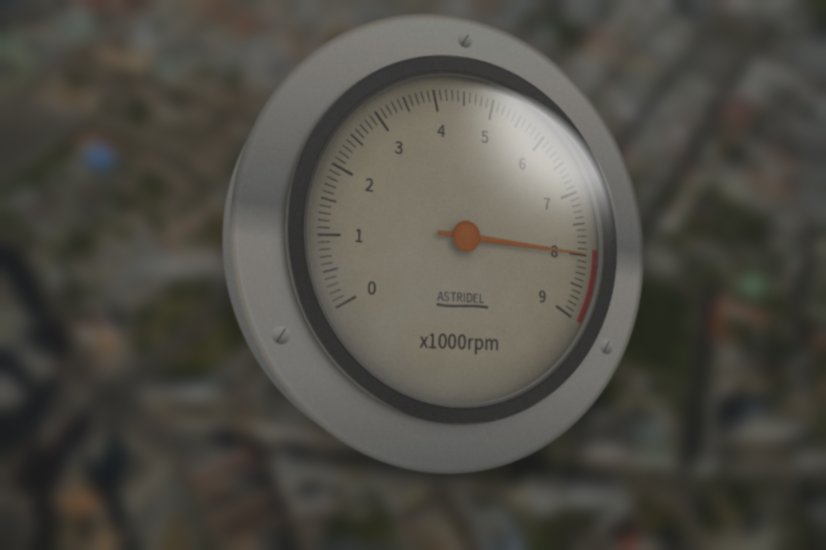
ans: 8000; rpm
